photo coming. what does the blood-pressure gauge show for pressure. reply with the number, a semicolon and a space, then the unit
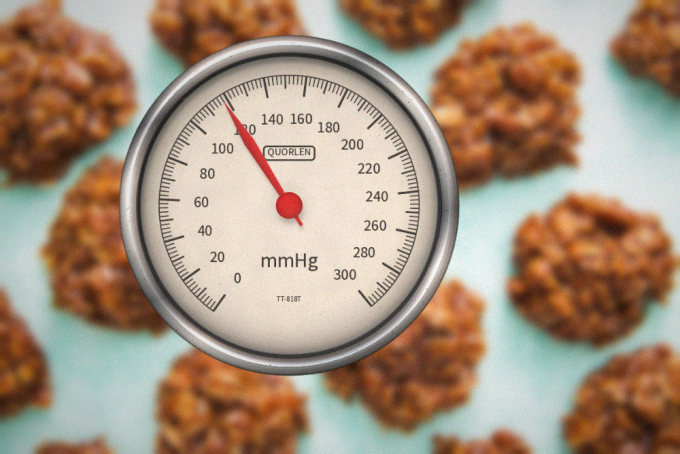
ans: 118; mmHg
